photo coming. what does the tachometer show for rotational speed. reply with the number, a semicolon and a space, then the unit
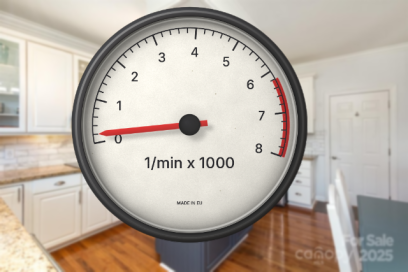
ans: 200; rpm
